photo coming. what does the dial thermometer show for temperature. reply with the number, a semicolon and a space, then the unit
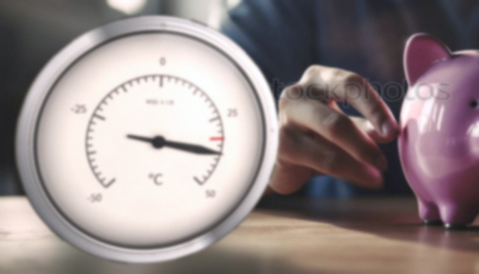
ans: 37.5; °C
